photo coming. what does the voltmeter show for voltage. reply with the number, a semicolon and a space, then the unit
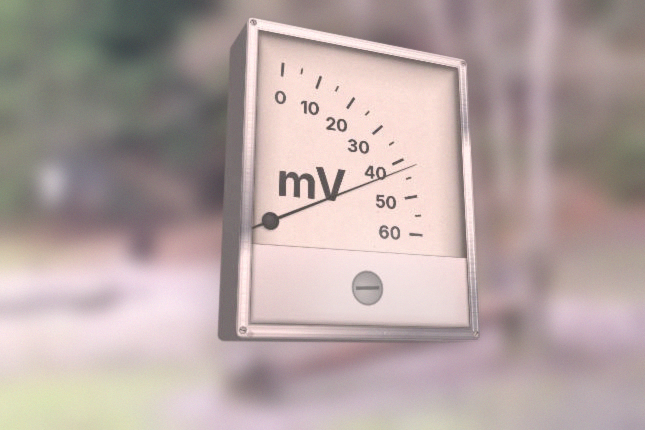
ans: 42.5; mV
